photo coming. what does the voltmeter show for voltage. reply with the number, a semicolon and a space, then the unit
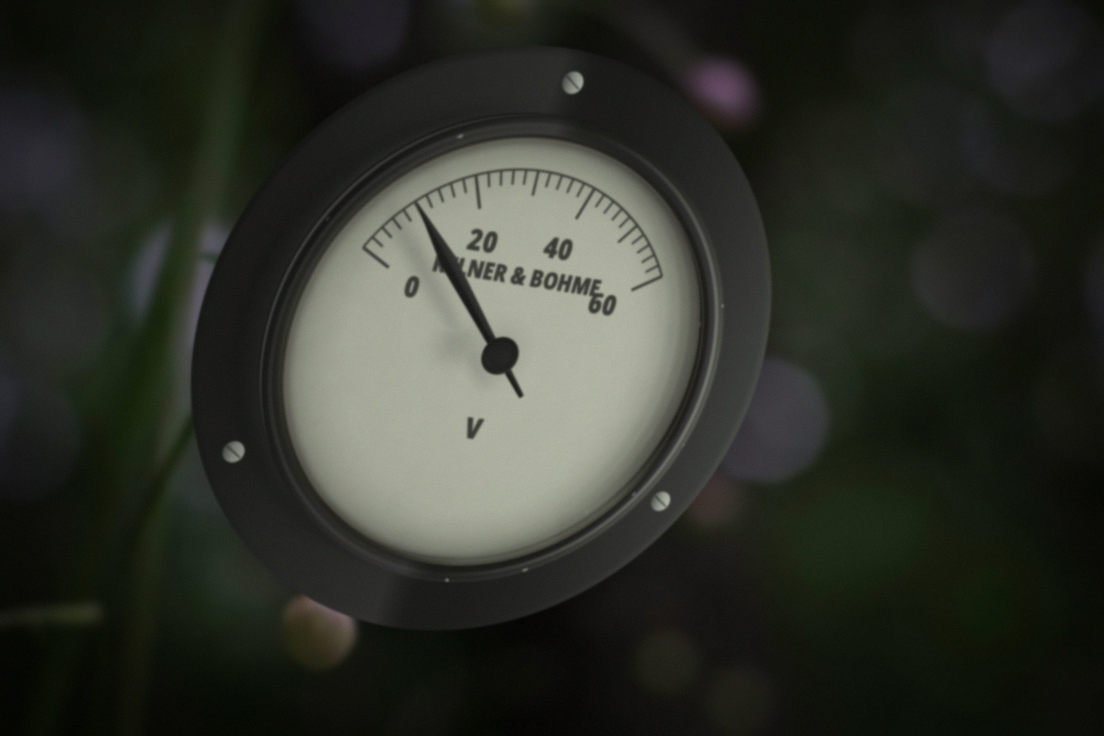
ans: 10; V
